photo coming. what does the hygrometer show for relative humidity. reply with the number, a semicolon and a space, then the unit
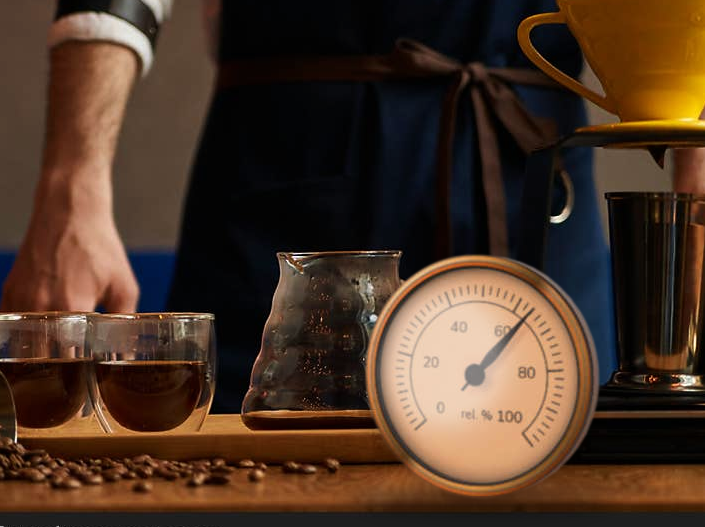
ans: 64; %
